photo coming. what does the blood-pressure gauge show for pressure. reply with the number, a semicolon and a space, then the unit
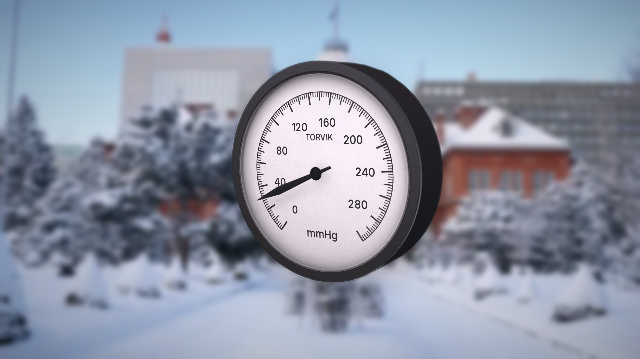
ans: 30; mmHg
